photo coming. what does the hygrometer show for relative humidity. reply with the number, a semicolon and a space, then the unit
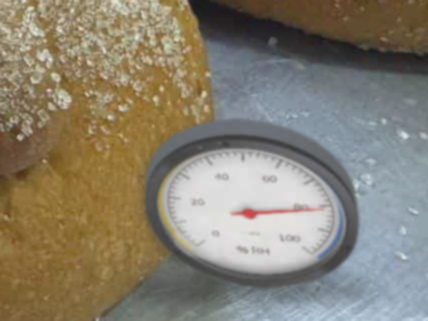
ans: 80; %
